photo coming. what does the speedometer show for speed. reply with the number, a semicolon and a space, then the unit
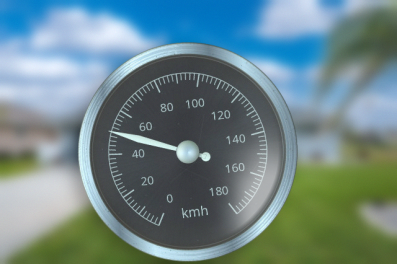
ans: 50; km/h
